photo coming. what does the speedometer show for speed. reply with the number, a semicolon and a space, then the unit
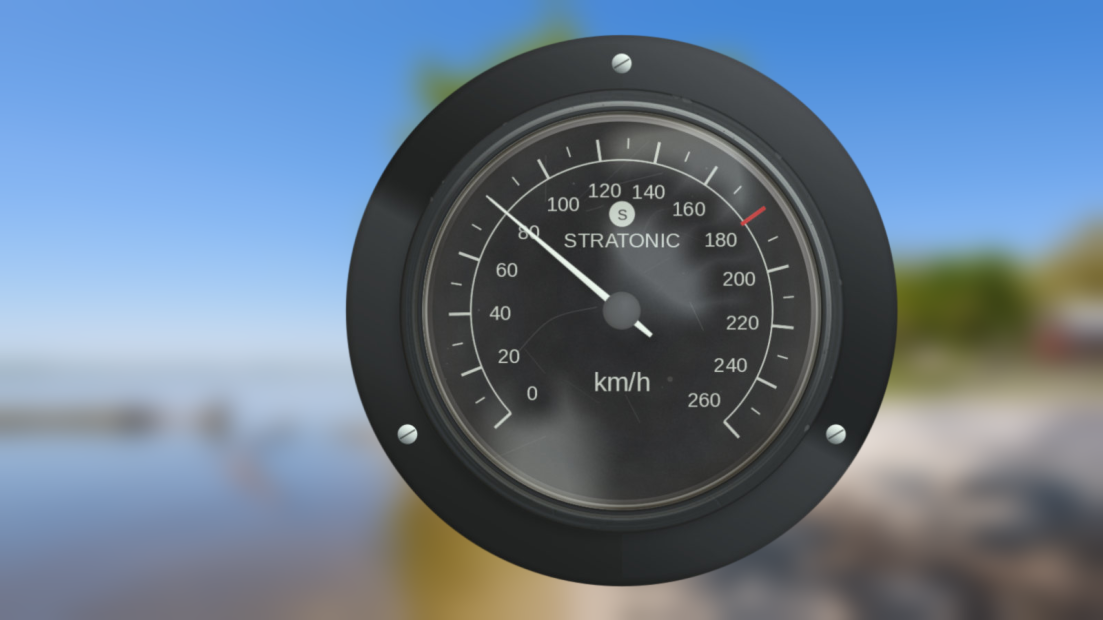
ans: 80; km/h
